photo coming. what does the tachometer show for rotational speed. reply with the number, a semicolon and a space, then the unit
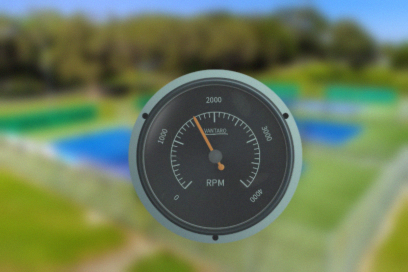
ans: 1600; rpm
